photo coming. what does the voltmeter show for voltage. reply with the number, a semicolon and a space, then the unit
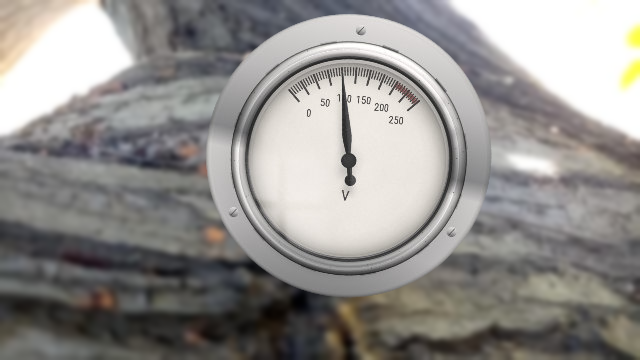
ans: 100; V
